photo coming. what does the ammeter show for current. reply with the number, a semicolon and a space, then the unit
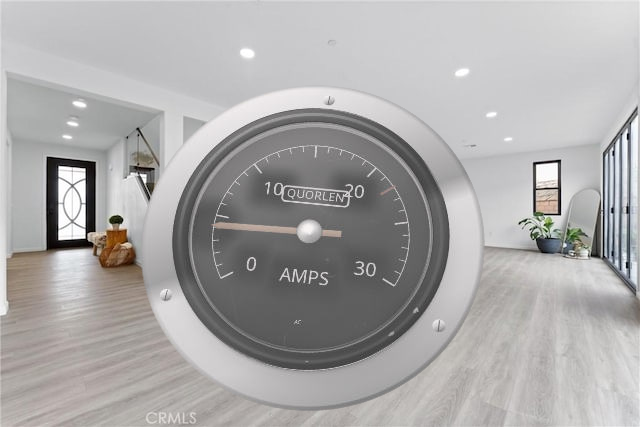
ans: 4; A
